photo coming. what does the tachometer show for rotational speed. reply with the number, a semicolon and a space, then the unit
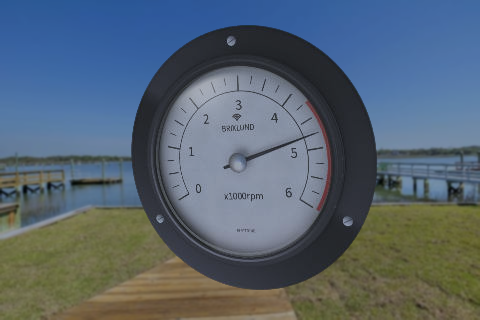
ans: 4750; rpm
